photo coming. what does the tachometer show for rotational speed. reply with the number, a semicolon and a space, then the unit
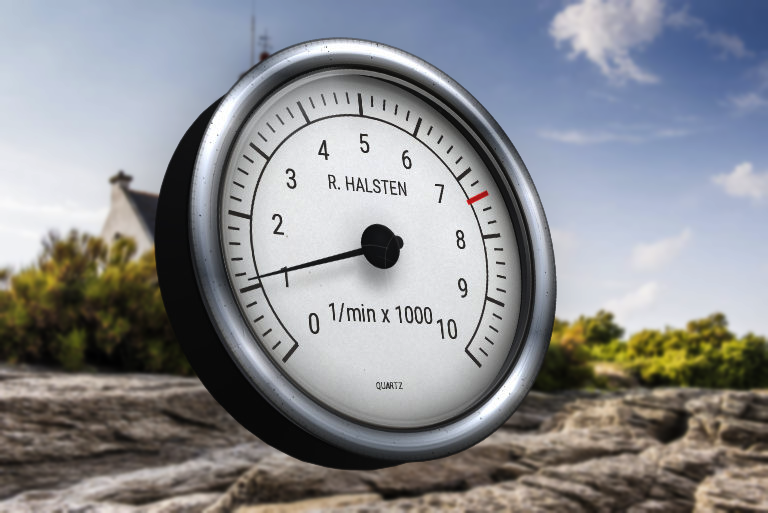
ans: 1100; rpm
